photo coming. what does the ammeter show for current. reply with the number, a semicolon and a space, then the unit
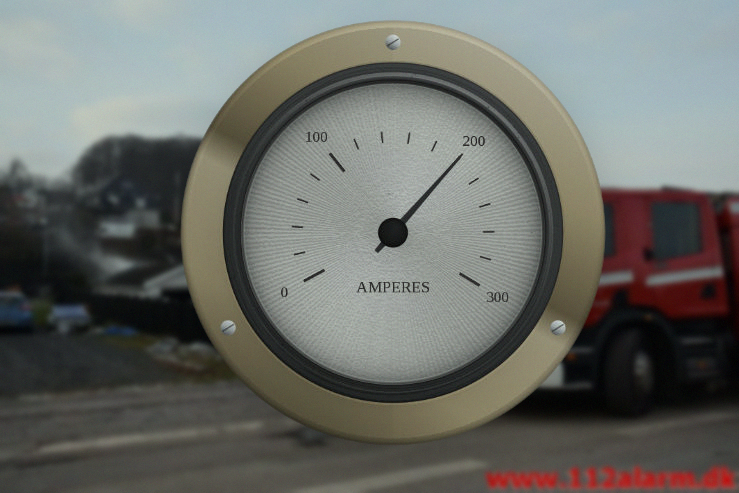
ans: 200; A
